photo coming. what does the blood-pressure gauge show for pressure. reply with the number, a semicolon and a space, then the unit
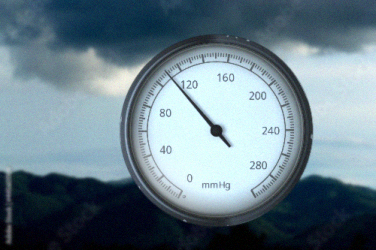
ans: 110; mmHg
